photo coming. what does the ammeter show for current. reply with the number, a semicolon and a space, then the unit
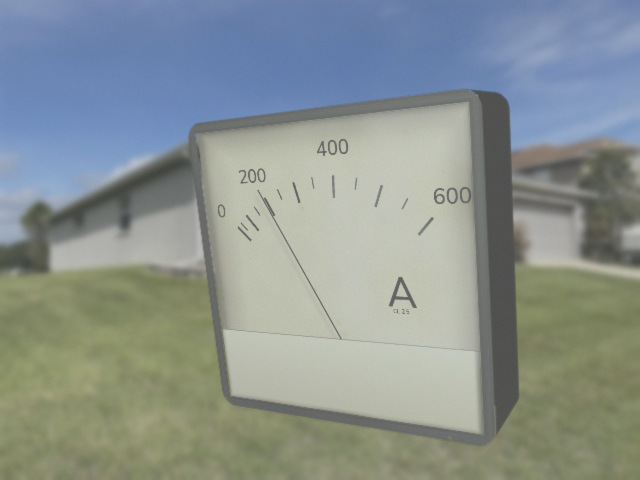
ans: 200; A
